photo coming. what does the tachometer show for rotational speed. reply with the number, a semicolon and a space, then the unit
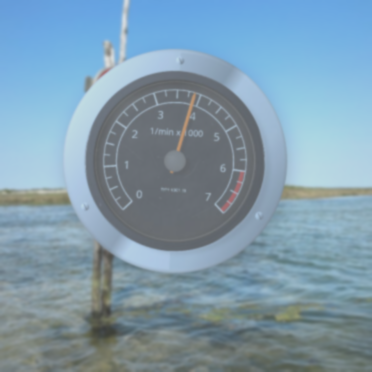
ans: 3875; rpm
